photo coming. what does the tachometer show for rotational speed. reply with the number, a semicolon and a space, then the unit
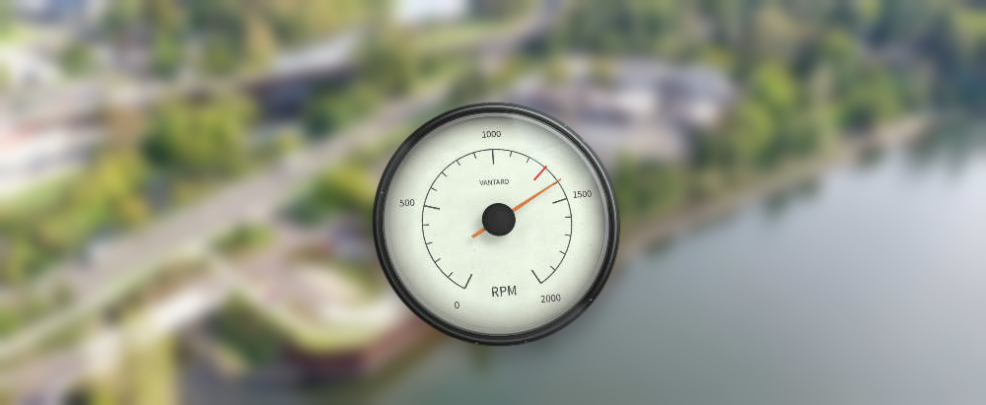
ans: 1400; rpm
